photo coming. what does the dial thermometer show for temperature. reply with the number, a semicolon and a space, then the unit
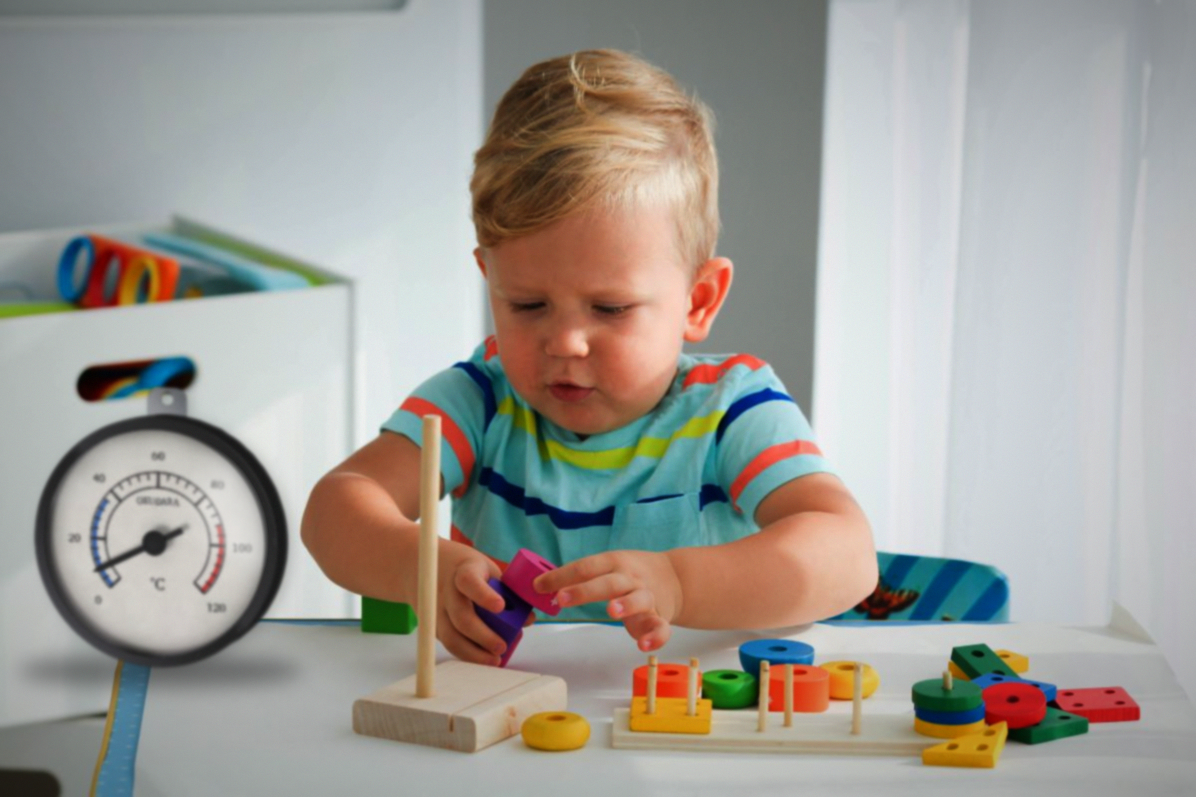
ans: 8; °C
